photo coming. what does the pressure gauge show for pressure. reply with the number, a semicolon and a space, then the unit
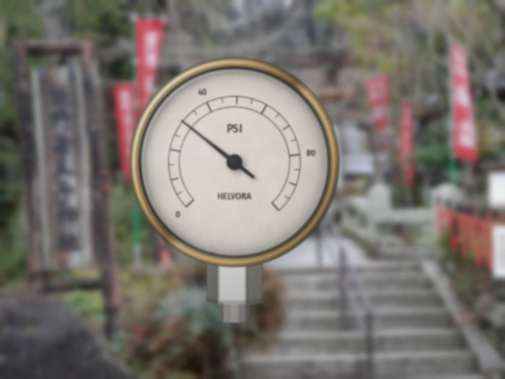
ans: 30; psi
